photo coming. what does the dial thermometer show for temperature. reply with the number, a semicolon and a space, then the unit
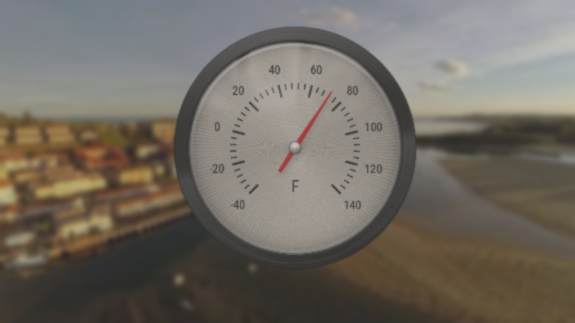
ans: 72; °F
